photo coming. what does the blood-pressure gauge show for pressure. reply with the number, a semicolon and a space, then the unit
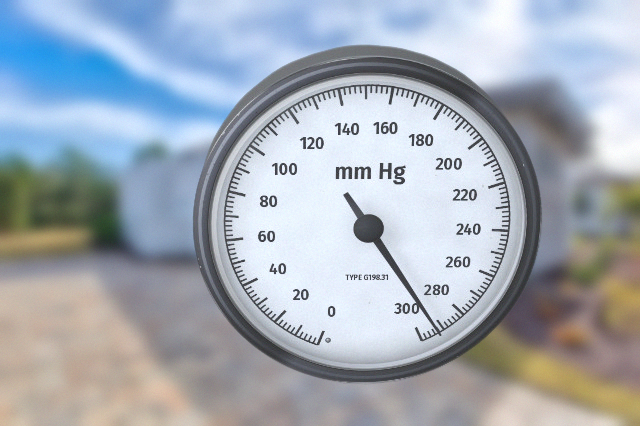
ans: 292; mmHg
